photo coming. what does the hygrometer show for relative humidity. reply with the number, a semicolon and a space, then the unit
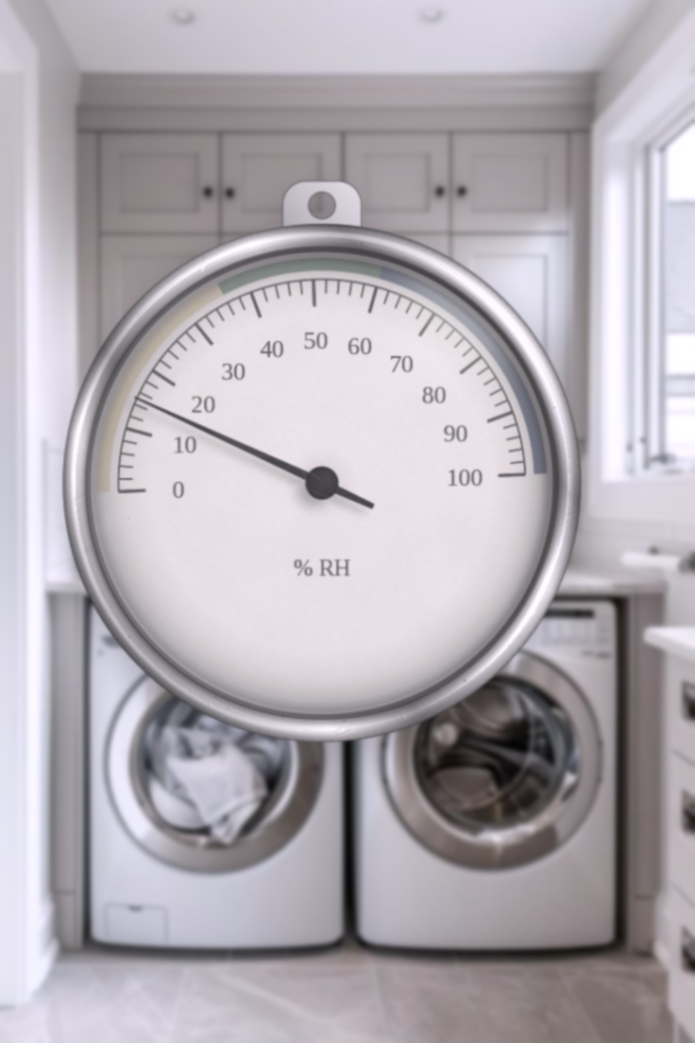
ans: 15; %
